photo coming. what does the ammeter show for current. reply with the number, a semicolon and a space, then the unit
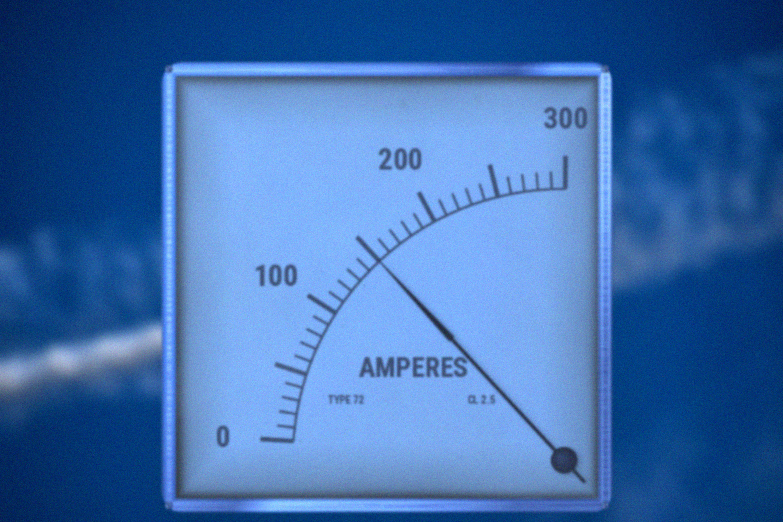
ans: 150; A
